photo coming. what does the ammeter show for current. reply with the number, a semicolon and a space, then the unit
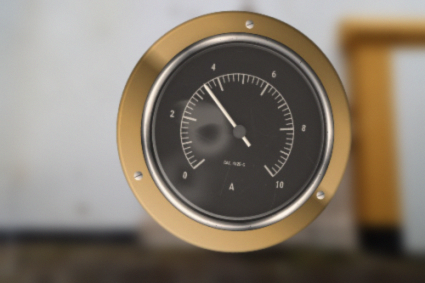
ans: 3.4; A
